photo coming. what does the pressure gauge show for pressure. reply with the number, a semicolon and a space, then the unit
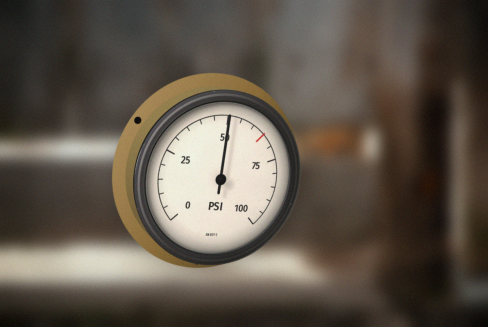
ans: 50; psi
